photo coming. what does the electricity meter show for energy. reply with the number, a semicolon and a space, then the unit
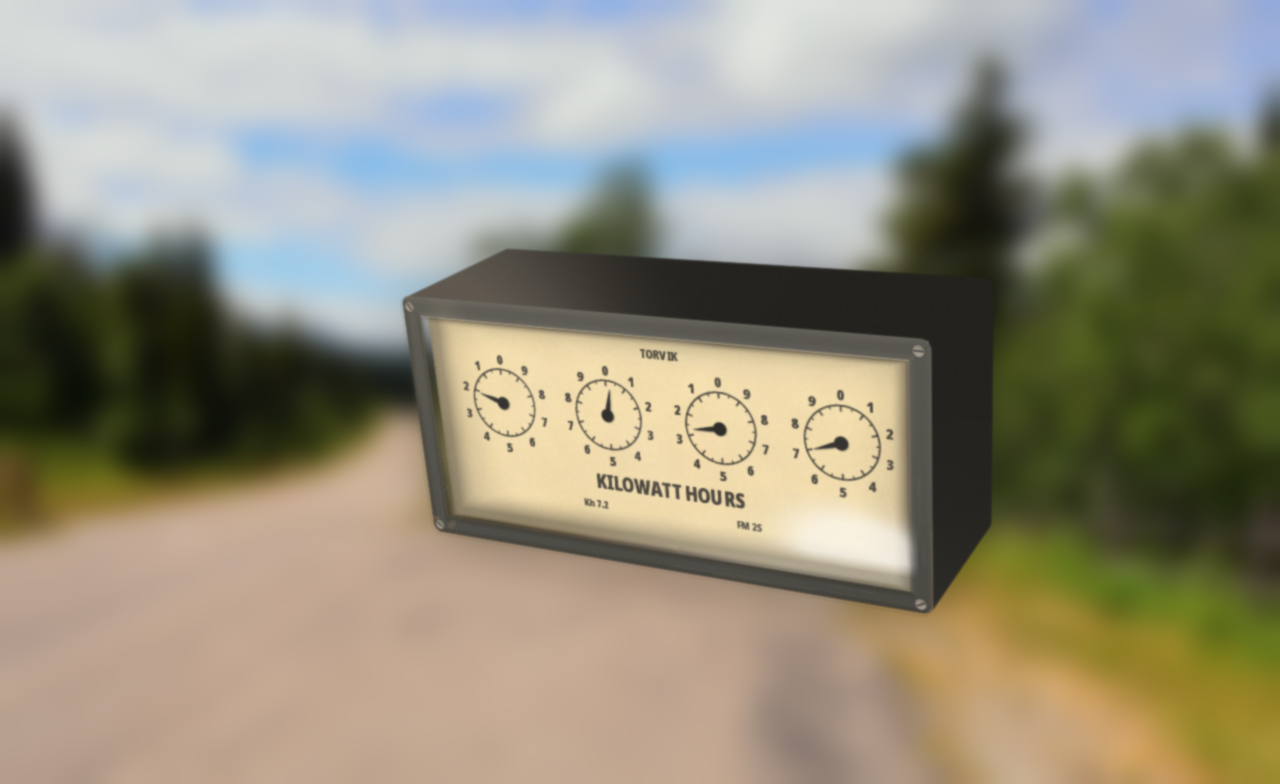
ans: 2027; kWh
